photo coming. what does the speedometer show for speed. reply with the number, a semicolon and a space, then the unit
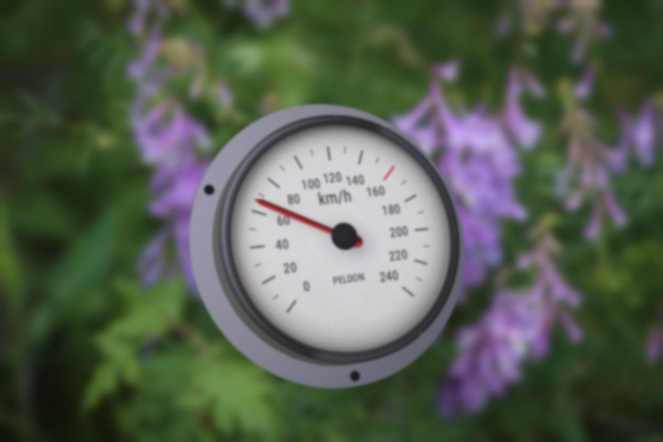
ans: 65; km/h
